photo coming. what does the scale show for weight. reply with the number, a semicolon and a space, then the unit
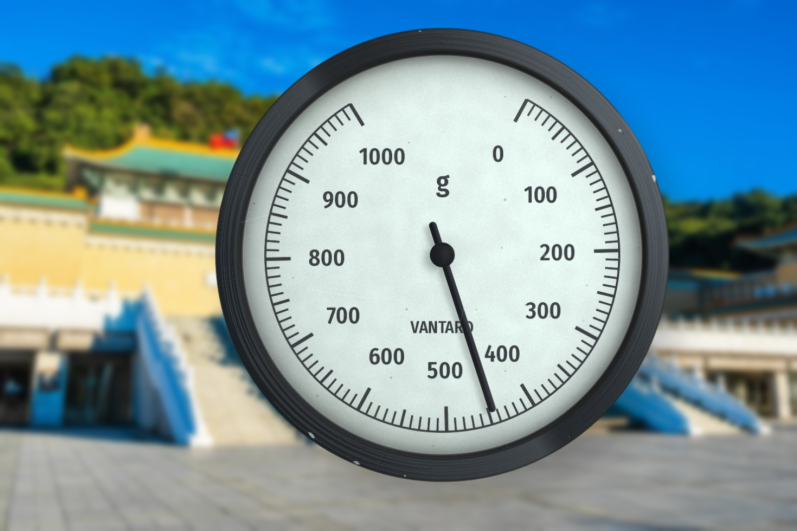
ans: 445; g
